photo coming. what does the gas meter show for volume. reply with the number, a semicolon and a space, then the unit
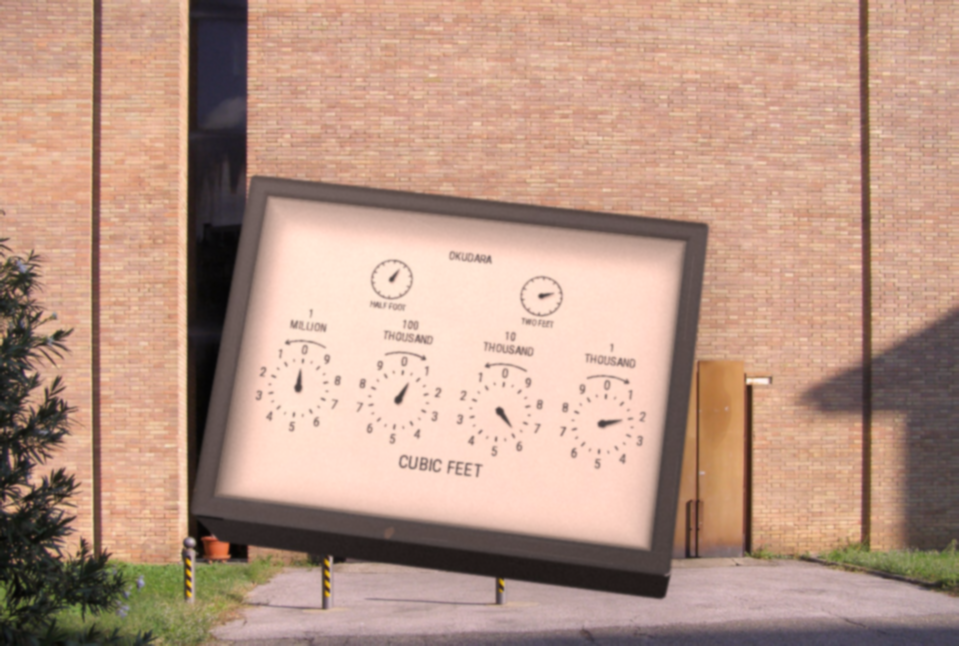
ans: 6200; ft³
